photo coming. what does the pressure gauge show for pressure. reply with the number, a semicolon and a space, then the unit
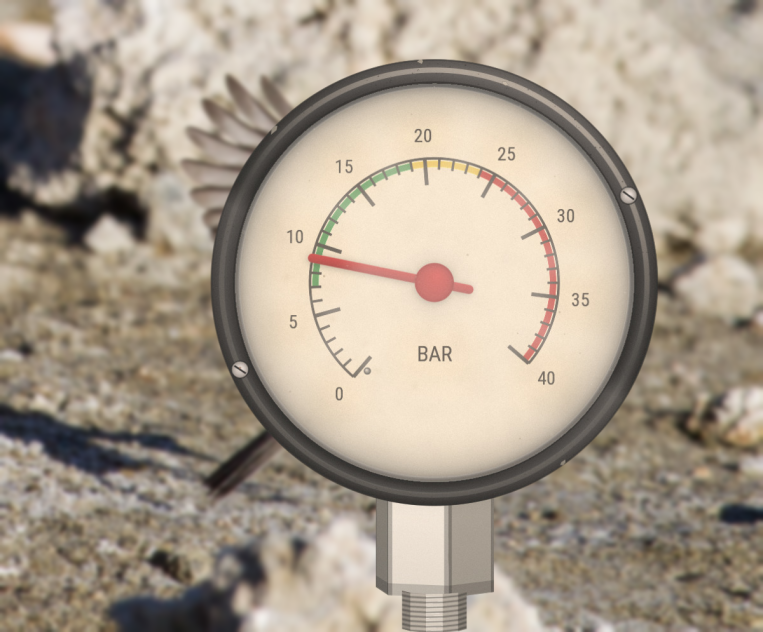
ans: 9; bar
